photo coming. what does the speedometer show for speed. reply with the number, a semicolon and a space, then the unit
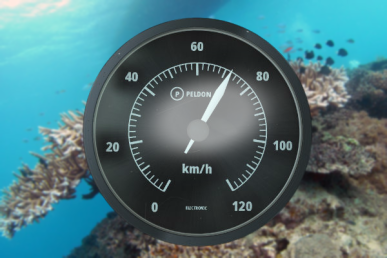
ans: 72; km/h
